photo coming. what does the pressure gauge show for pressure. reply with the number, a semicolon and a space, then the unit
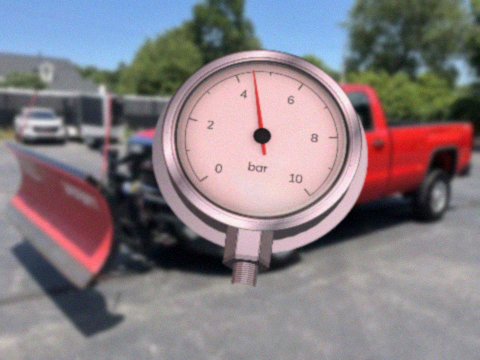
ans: 4.5; bar
